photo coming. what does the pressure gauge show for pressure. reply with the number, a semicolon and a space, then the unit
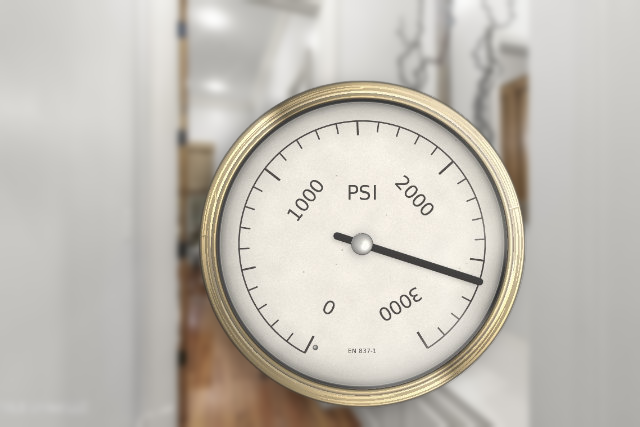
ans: 2600; psi
